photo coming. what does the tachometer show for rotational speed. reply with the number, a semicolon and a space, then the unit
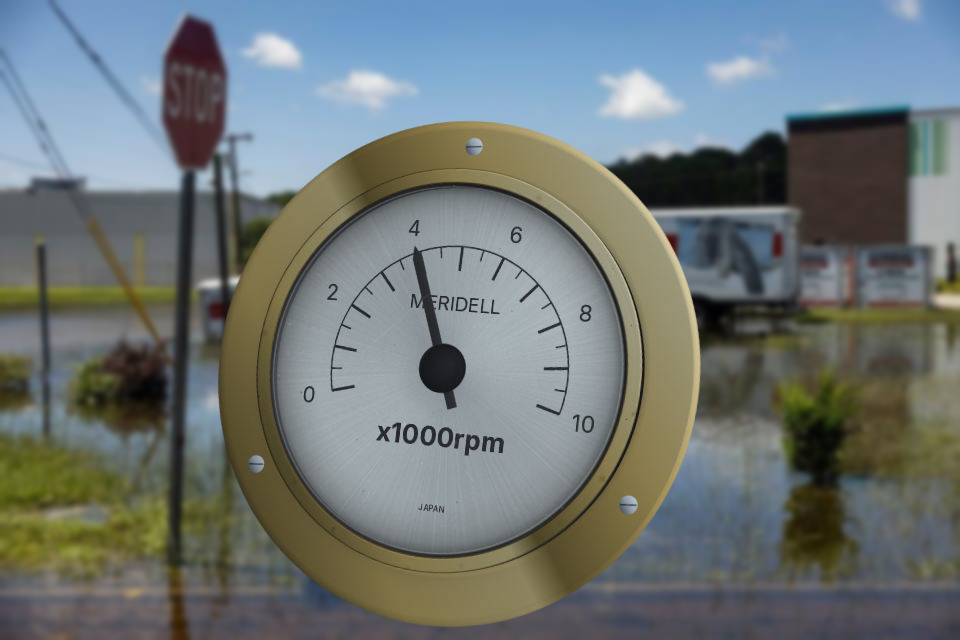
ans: 4000; rpm
